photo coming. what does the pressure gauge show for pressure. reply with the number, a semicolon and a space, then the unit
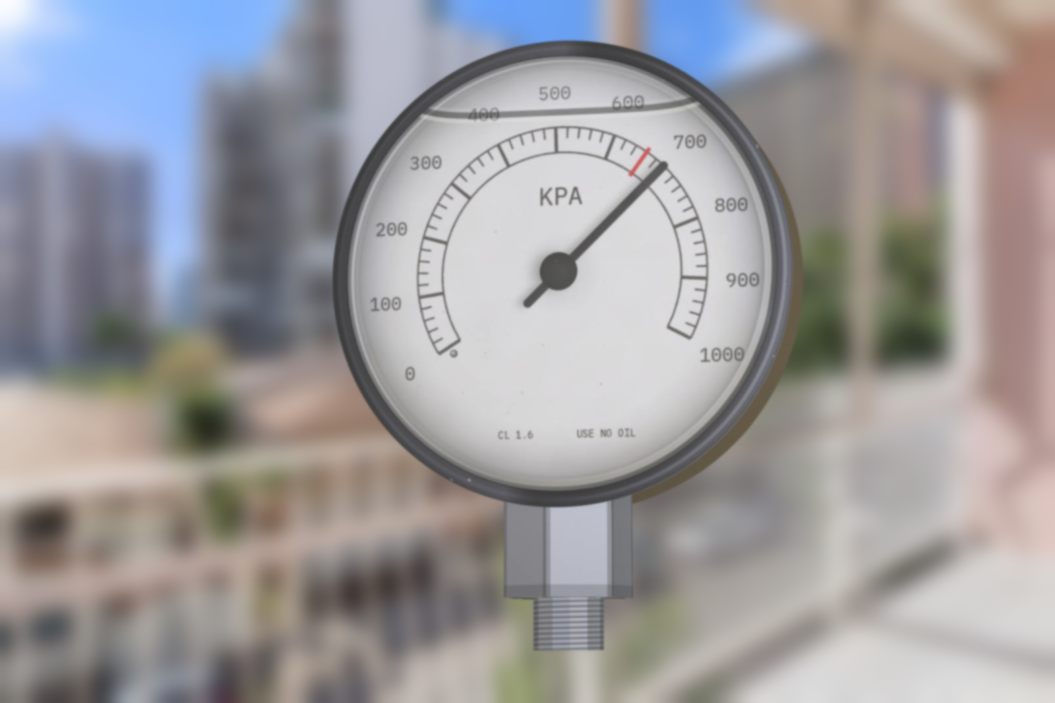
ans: 700; kPa
